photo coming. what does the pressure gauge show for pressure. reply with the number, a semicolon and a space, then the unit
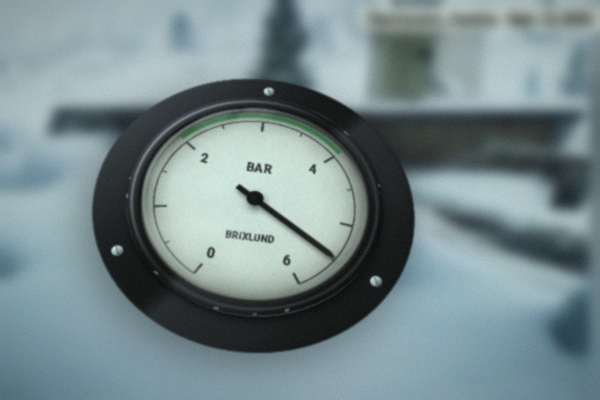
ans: 5.5; bar
